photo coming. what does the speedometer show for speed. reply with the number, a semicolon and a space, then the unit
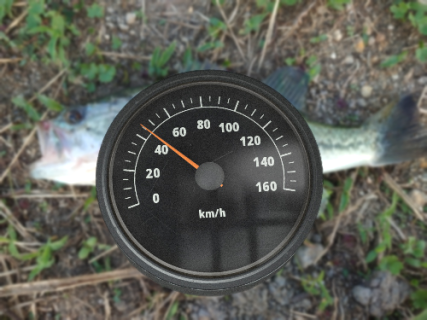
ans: 45; km/h
